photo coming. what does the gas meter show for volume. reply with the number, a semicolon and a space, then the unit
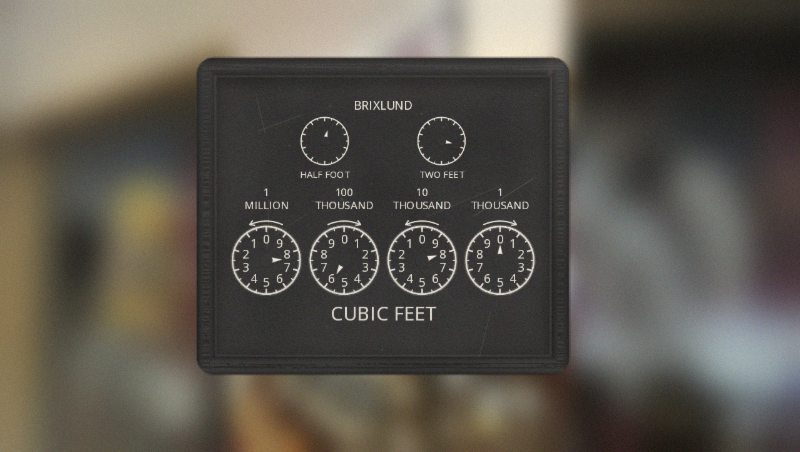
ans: 758000; ft³
